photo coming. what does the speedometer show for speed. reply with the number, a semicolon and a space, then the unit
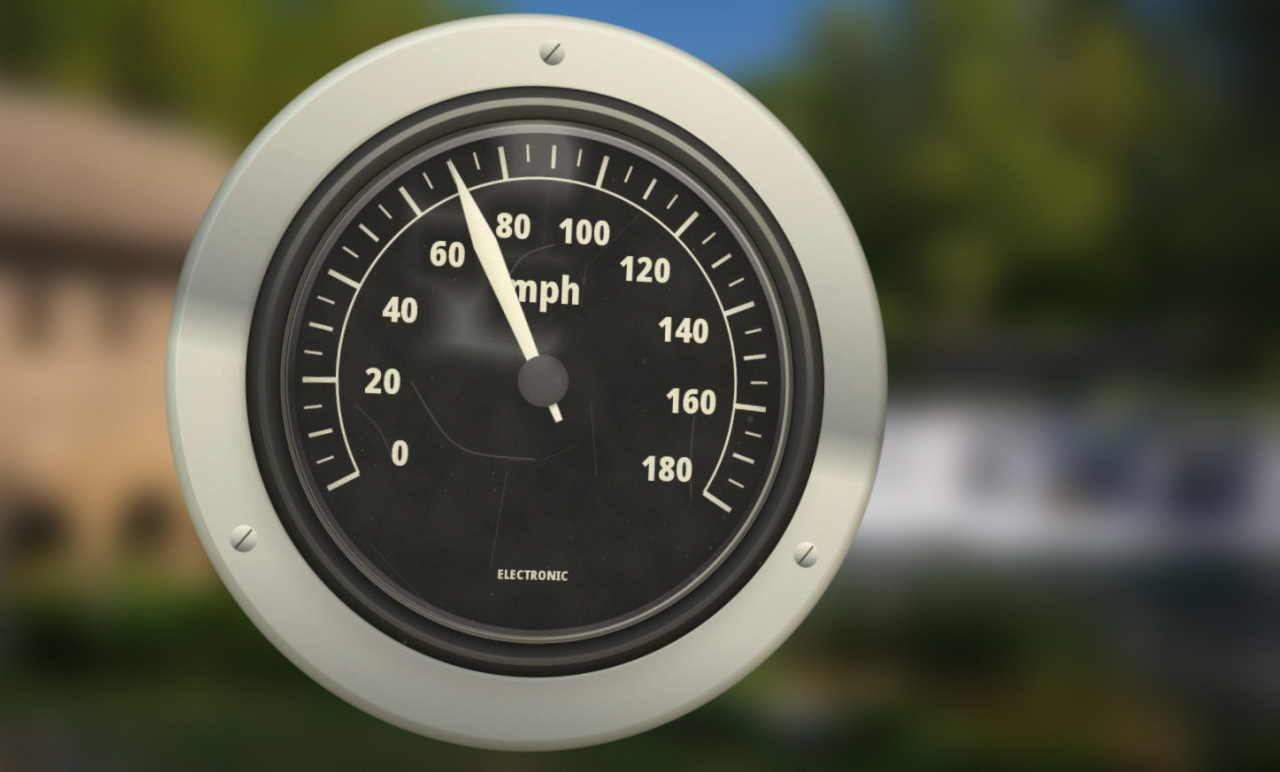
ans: 70; mph
